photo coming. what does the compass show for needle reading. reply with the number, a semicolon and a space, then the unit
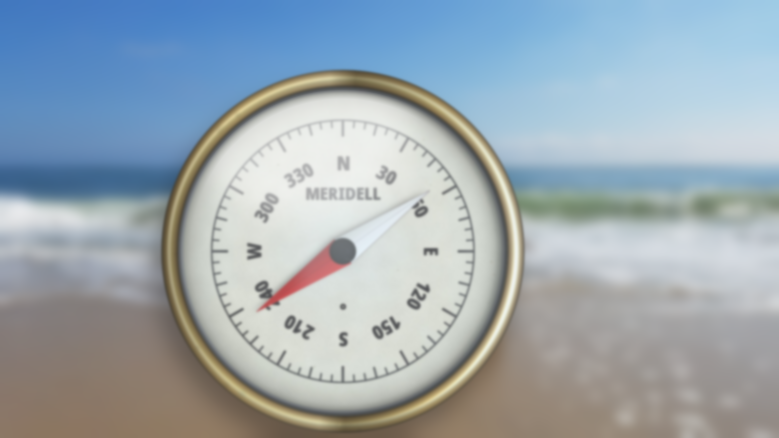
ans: 235; °
